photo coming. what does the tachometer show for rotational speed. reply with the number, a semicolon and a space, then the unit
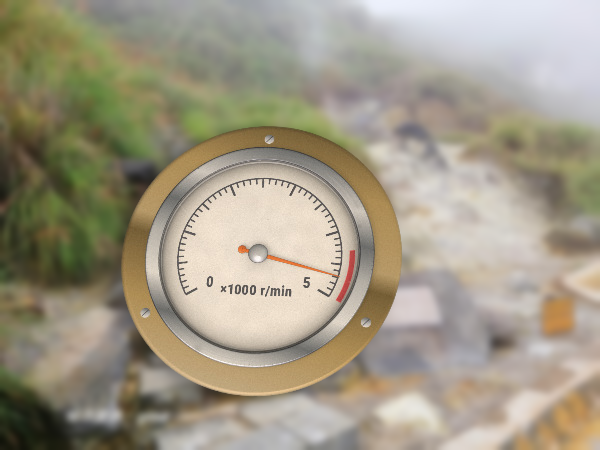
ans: 4700; rpm
